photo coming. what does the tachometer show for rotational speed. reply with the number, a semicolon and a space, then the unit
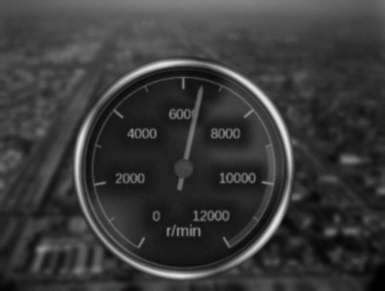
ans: 6500; rpm
